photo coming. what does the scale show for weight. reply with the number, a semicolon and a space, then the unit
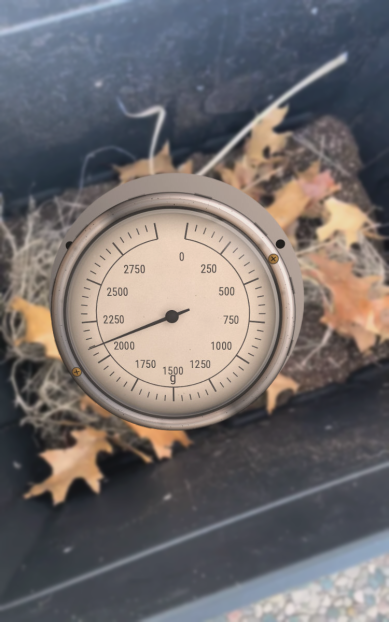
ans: 2100; g
